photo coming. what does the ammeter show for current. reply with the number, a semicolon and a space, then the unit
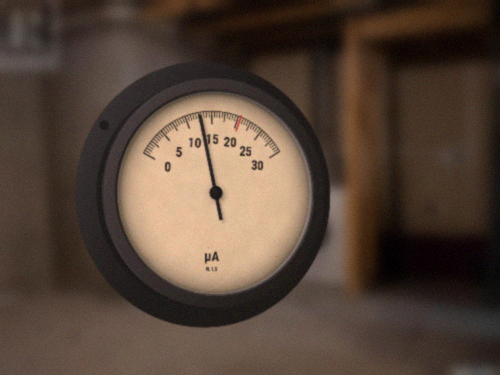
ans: 12.5; µA
